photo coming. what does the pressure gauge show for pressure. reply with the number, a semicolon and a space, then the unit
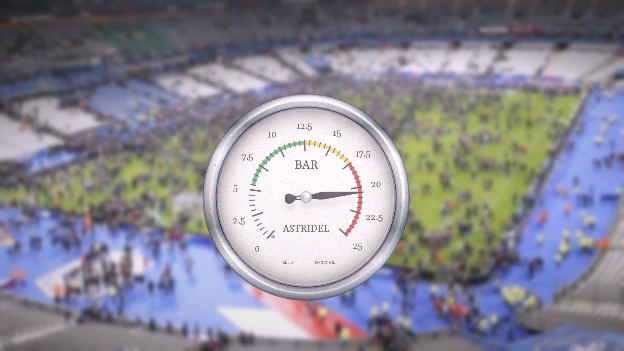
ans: 20.5; bar
